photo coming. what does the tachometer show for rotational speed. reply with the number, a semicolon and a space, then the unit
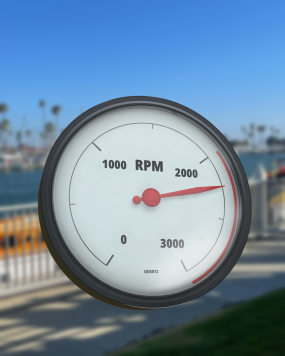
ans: 2250; rpm
